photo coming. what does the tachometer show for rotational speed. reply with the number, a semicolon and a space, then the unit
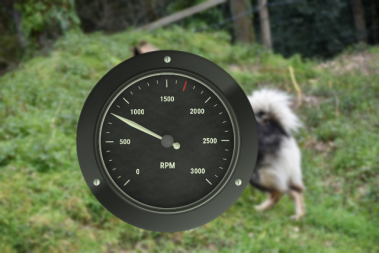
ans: 800; rpm
